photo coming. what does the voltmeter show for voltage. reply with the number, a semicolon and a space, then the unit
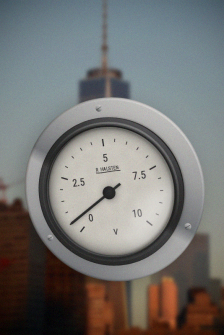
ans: 0.5; V
